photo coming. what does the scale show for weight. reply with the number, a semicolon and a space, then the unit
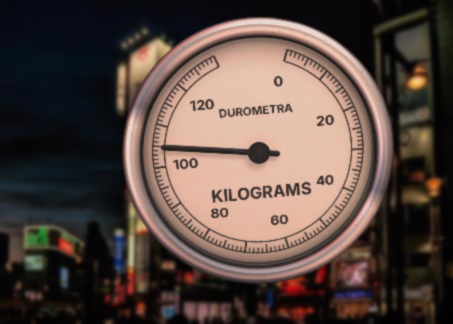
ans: 105; kg
